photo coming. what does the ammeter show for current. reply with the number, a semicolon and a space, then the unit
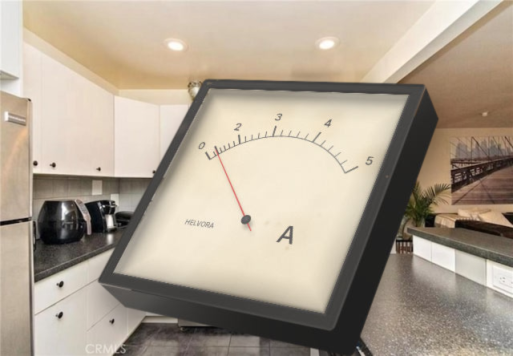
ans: 1; A
